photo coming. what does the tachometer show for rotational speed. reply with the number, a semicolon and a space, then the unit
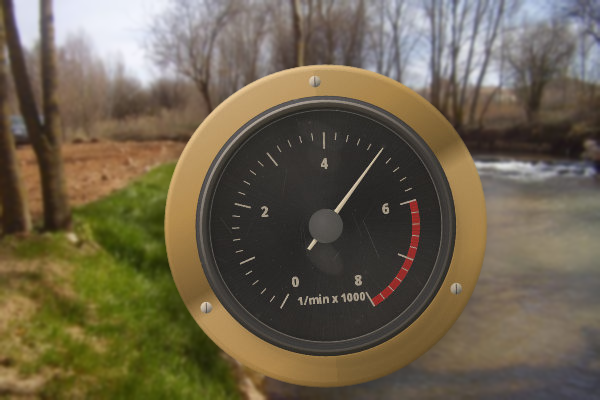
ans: 5000; rpm
